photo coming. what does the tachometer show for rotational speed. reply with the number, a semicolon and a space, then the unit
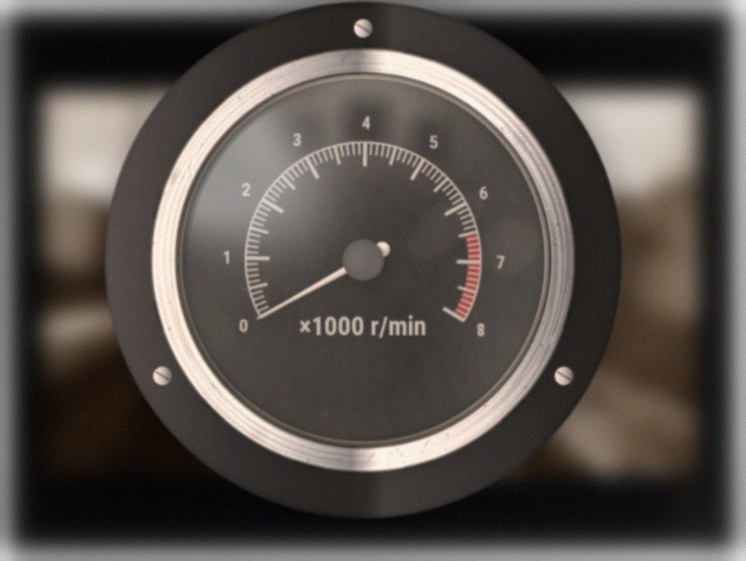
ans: 0; rpm
